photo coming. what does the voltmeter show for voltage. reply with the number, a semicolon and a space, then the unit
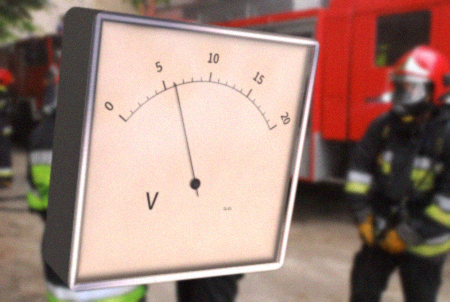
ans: 6; V
